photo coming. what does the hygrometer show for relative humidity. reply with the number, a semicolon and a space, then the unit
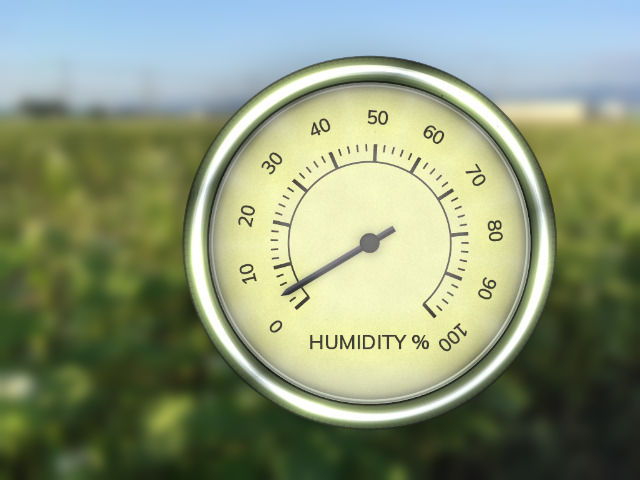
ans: 4; %
